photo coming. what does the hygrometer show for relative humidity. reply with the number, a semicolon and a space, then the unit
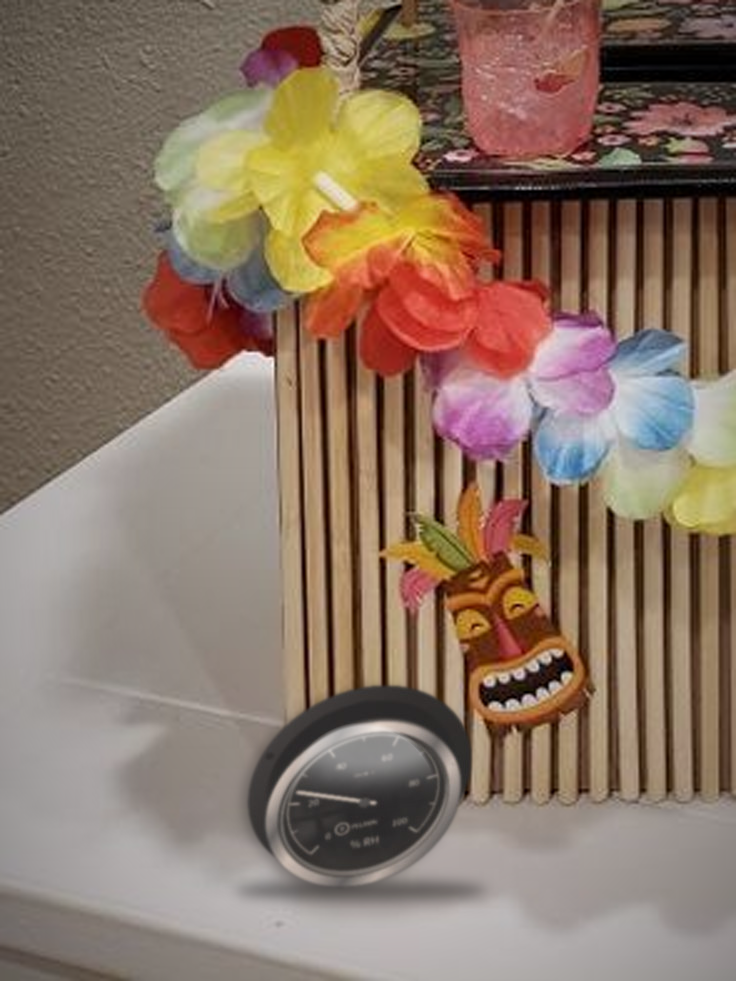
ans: 25; %
